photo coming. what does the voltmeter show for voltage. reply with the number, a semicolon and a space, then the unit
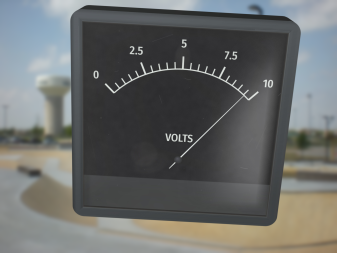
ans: 9.5; V
